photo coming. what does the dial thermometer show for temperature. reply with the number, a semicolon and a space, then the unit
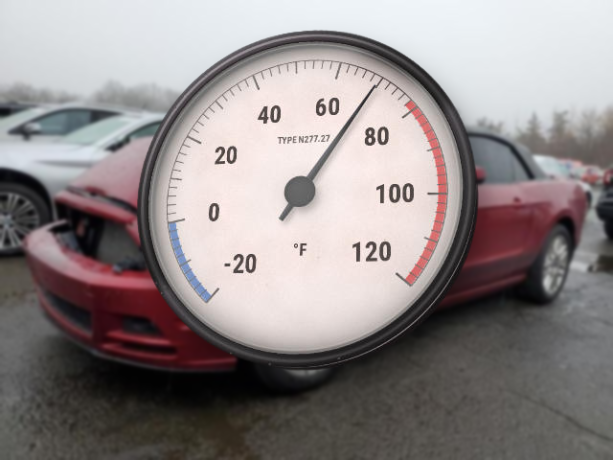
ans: 70; °F
